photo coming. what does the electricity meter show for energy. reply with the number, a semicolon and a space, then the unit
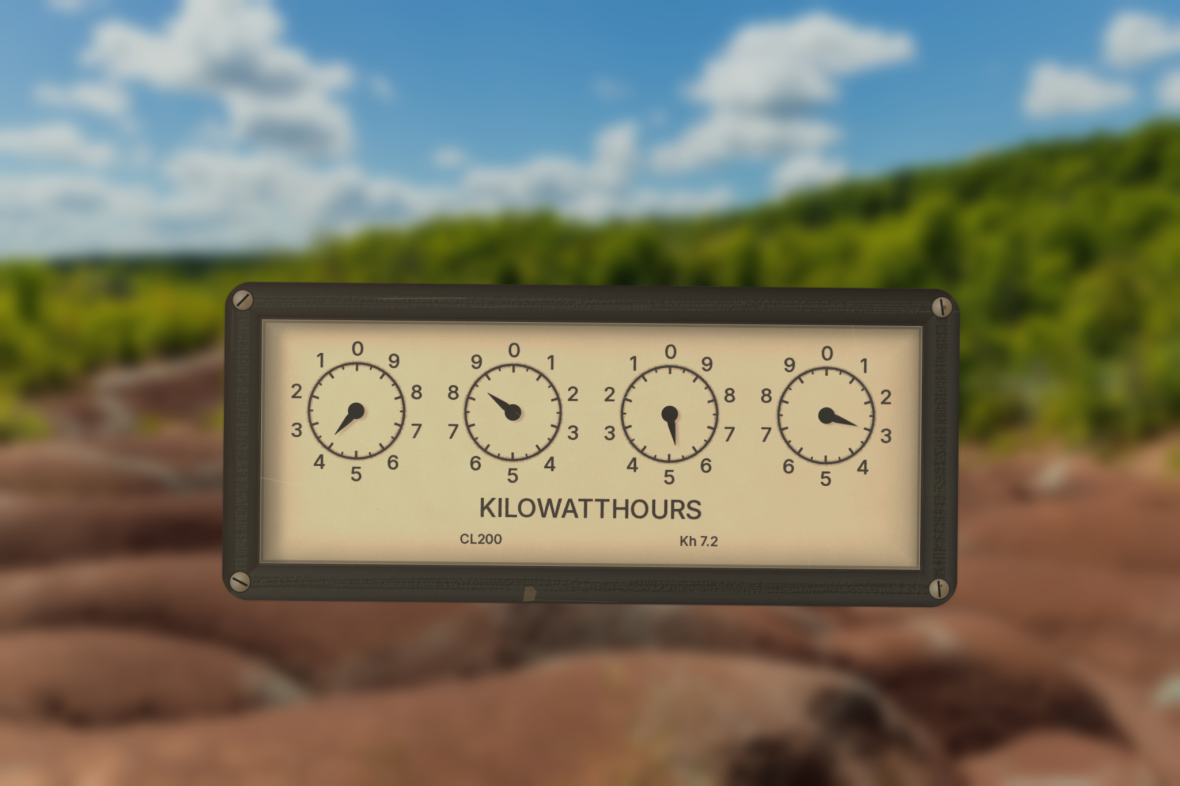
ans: 3853; kWh
